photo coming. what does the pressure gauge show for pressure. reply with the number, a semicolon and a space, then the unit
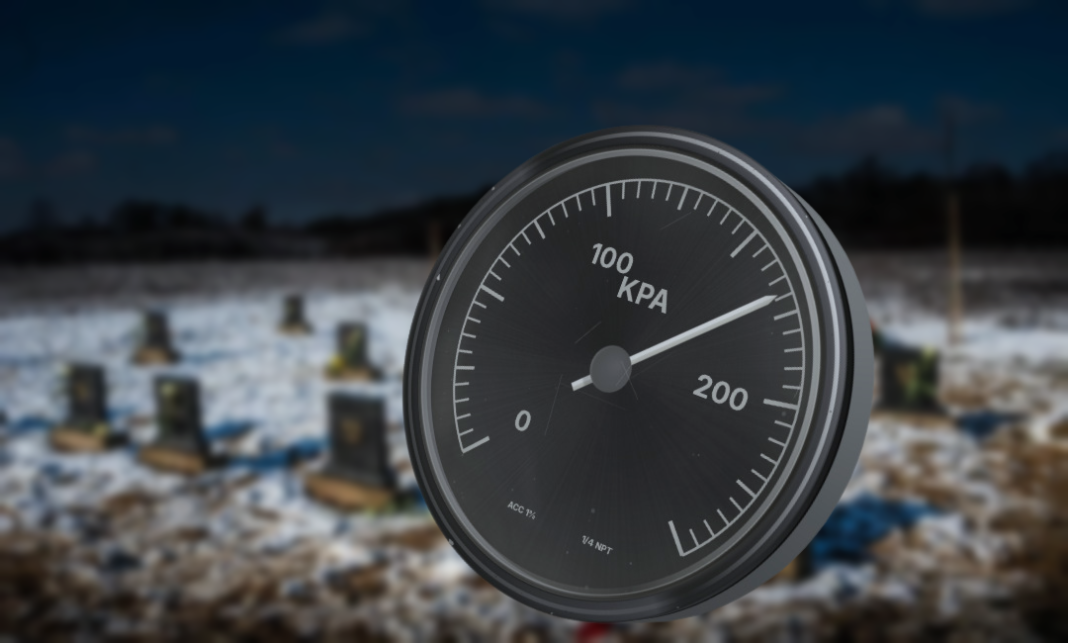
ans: 170; kPa
